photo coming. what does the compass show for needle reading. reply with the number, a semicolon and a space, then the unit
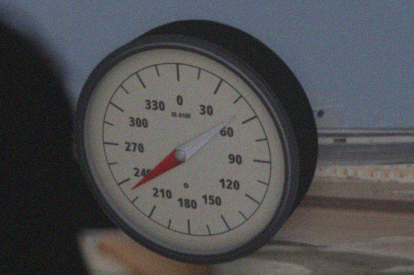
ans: 232.5; °
